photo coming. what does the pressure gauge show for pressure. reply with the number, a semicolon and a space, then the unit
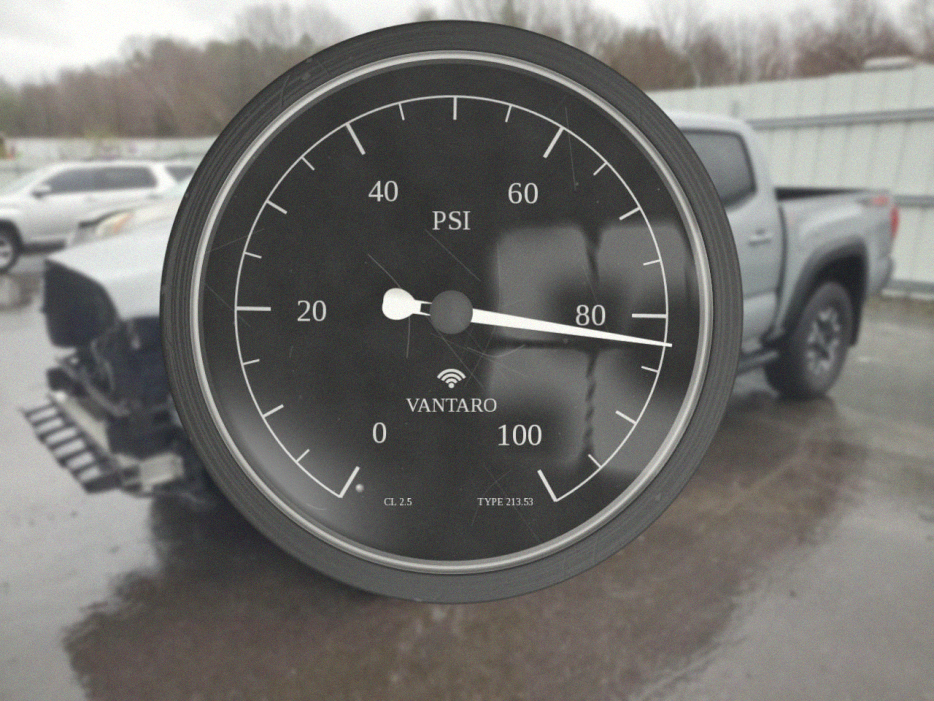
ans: 82.5; psi
